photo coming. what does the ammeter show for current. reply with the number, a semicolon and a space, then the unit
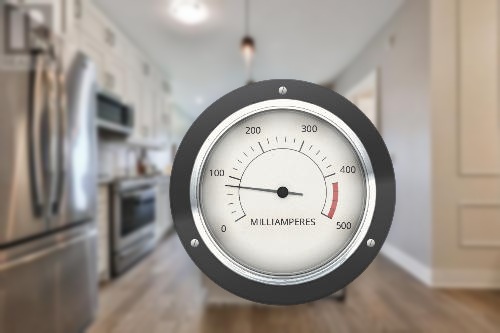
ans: 80; mA
